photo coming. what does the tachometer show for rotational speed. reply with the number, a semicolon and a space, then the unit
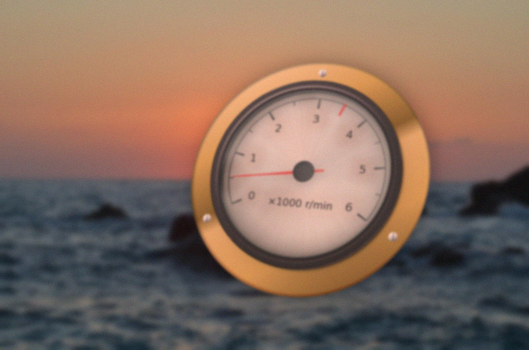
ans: 500; rpm
